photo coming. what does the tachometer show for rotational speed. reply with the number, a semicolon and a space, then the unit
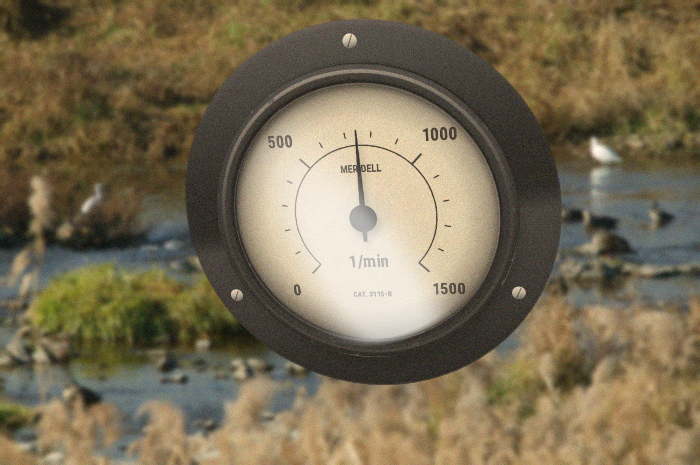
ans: 750; rpm
